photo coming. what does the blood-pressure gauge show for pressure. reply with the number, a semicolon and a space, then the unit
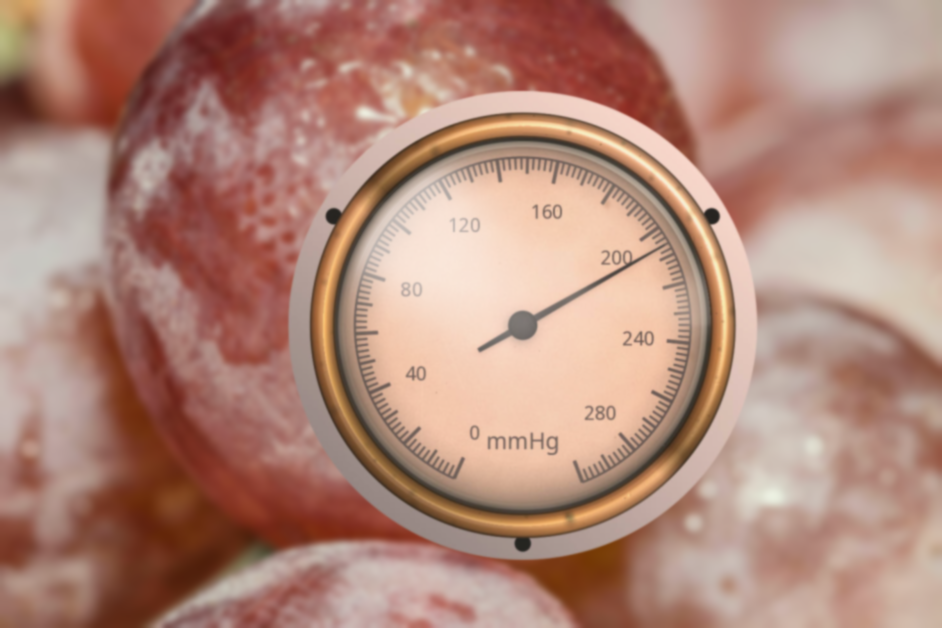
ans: 206; mmHg
